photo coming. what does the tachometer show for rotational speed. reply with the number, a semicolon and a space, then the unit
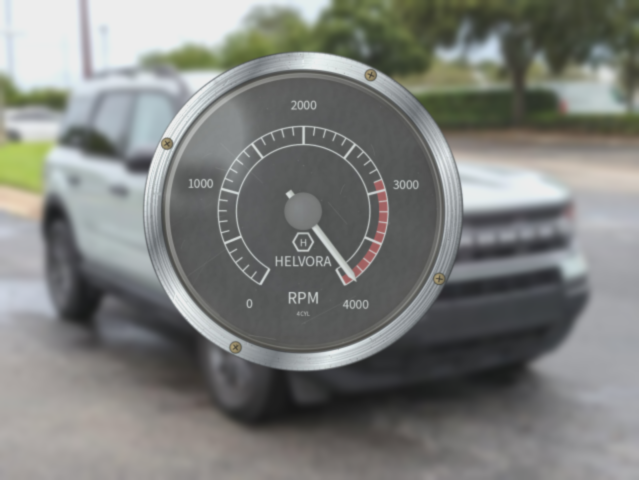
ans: 3900; rpm
